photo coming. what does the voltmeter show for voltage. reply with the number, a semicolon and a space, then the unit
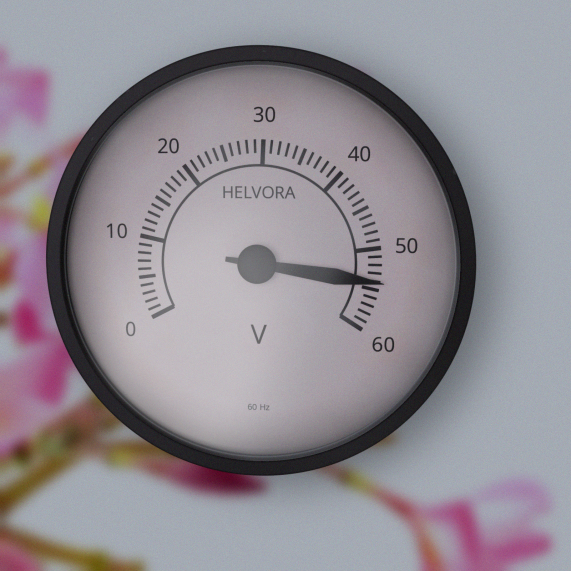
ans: 54; V
